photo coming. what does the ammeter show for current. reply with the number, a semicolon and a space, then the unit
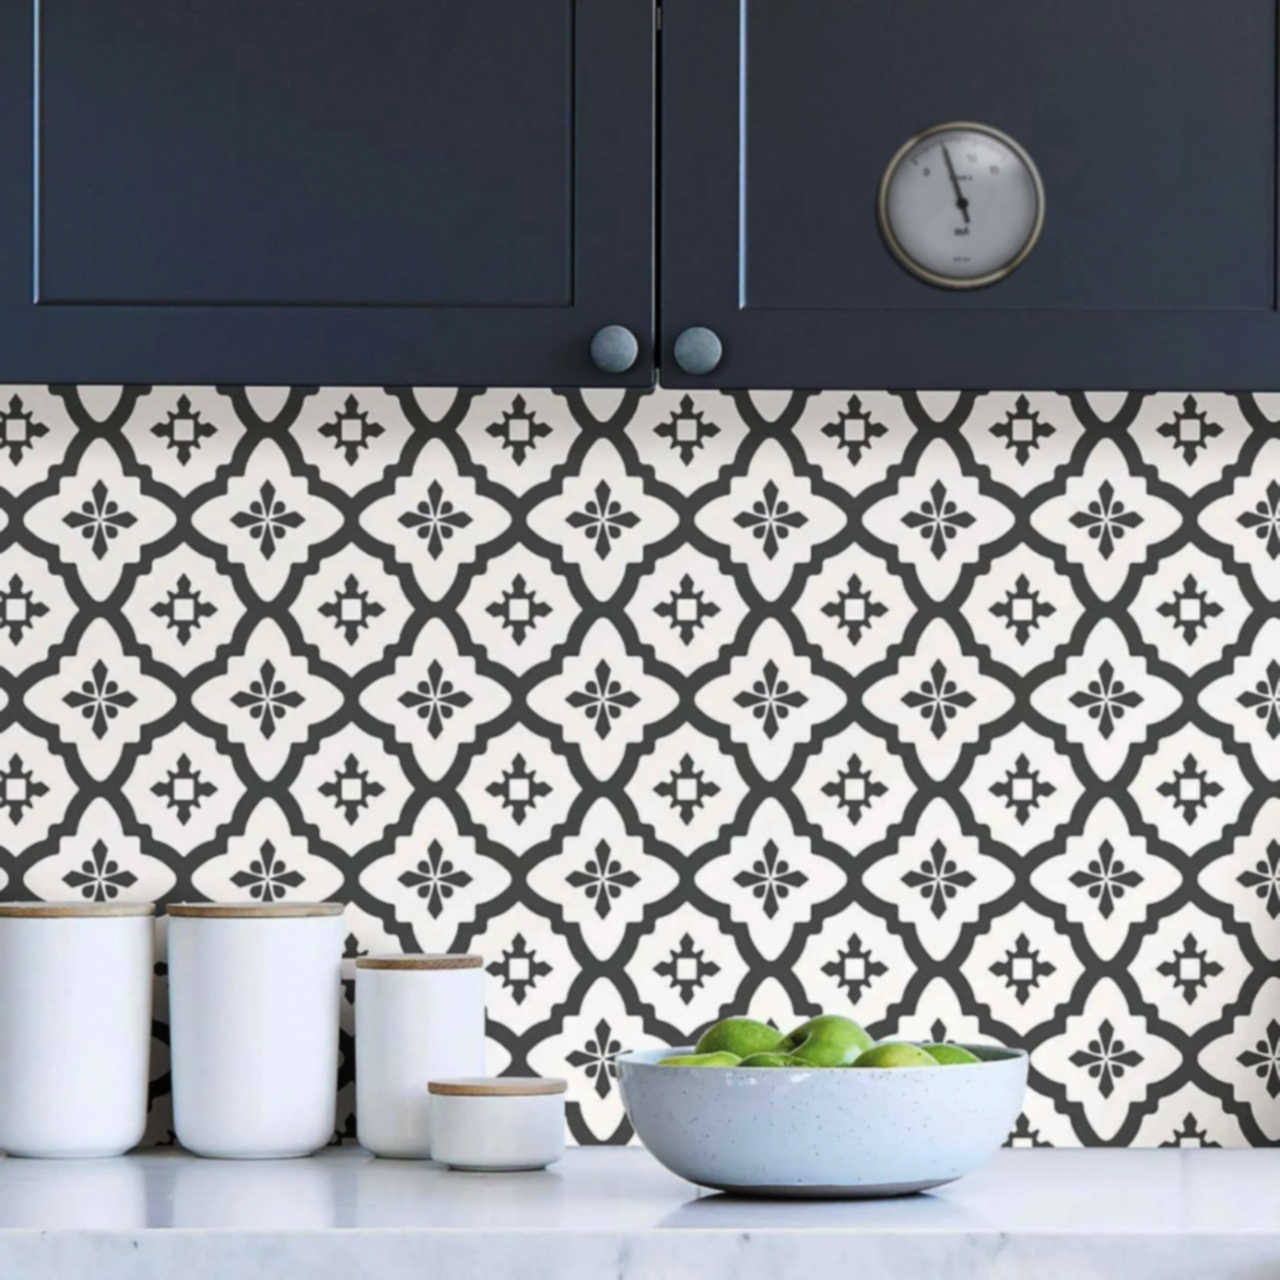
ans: 5; mA
